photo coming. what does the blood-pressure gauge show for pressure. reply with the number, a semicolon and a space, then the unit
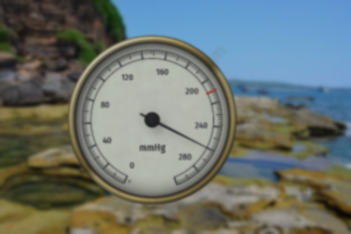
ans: 260; mmHg
